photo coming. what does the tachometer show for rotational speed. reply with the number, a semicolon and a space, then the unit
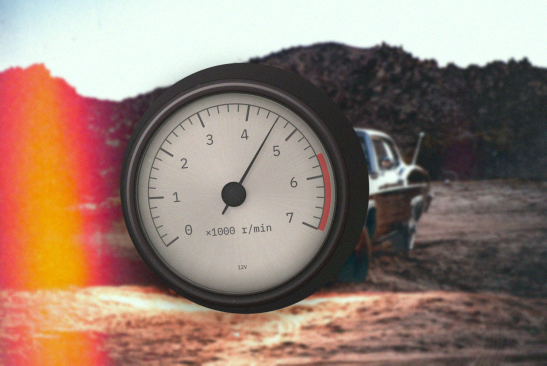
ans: 4600; rpm
